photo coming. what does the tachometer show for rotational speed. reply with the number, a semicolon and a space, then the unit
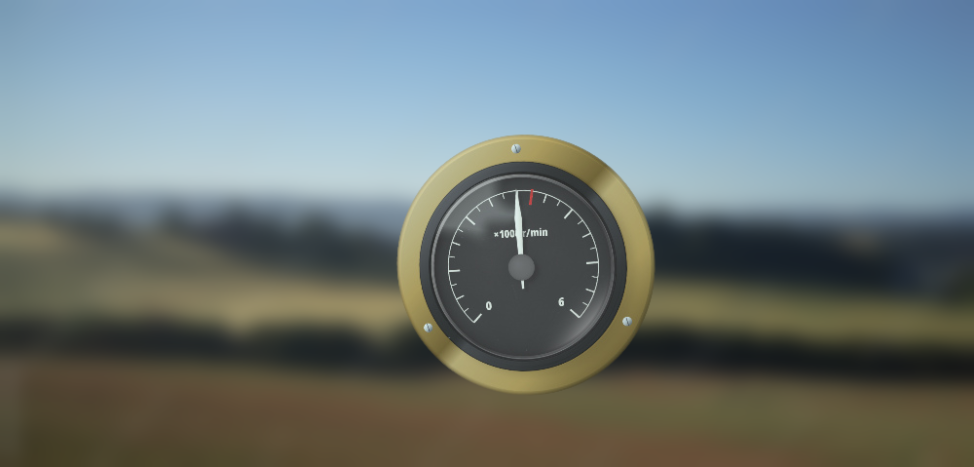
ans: 3000; rpm
